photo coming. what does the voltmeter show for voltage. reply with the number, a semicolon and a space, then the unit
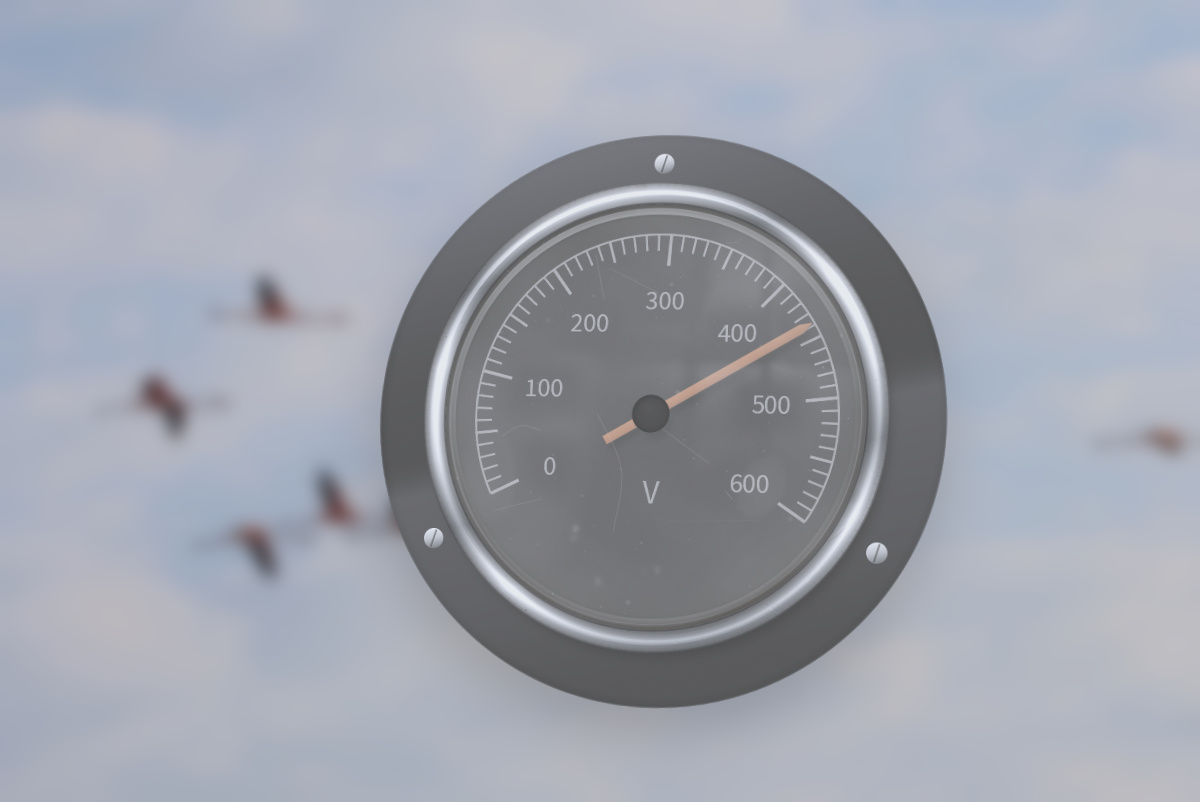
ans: 440; V
